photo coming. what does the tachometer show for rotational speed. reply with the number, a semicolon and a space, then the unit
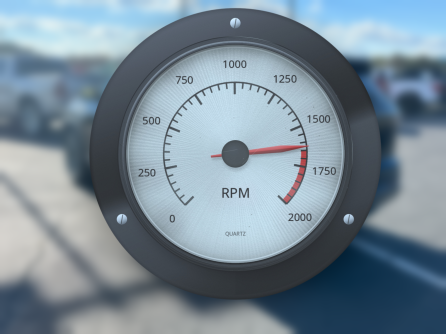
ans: 1625; rpm
